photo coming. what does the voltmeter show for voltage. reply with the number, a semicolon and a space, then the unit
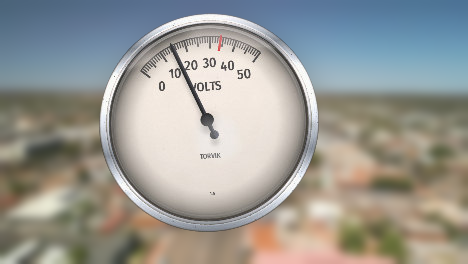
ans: 15; V
